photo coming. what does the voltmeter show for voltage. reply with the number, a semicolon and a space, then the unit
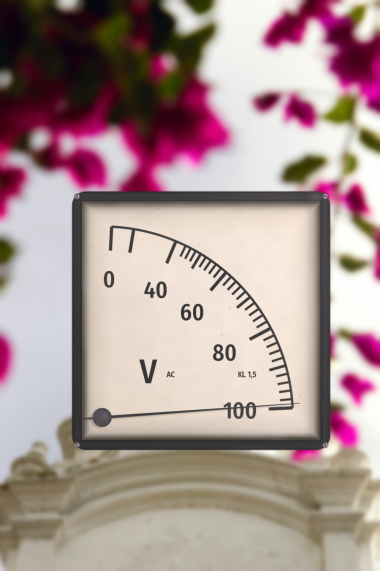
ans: 99; V
